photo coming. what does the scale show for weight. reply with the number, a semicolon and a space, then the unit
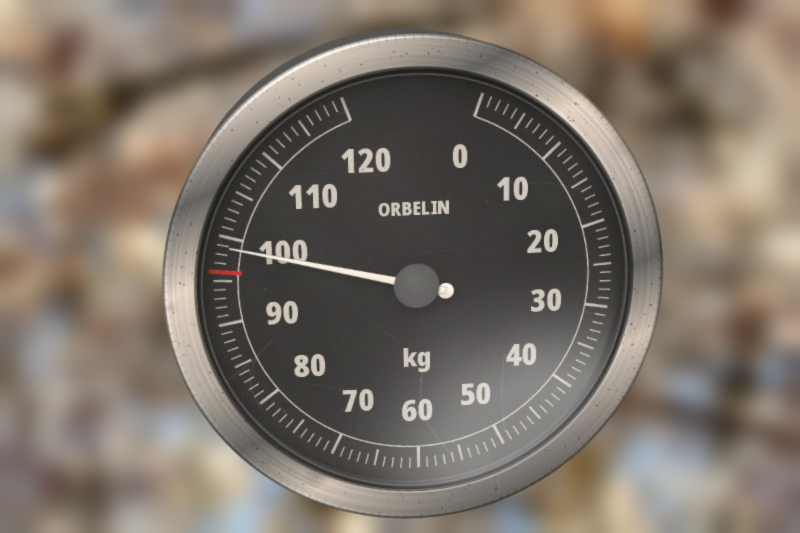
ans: 99; kg
